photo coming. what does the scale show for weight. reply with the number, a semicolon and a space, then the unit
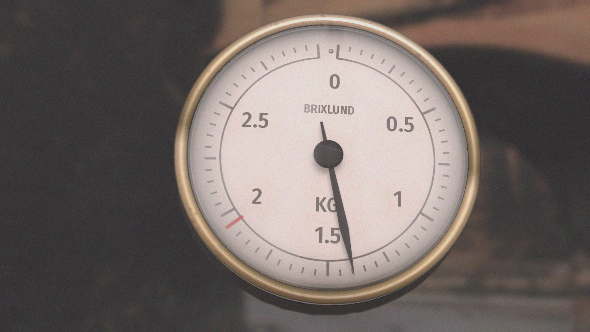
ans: 1.4; kg
